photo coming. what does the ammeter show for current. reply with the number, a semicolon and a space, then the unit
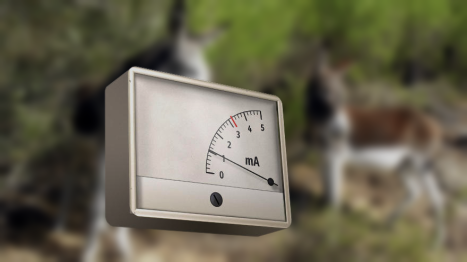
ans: 1; mA
